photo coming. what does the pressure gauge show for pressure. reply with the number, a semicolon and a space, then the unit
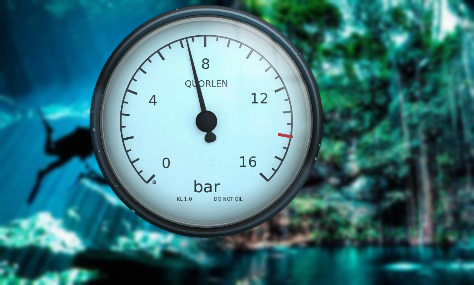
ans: 7.25; bar
